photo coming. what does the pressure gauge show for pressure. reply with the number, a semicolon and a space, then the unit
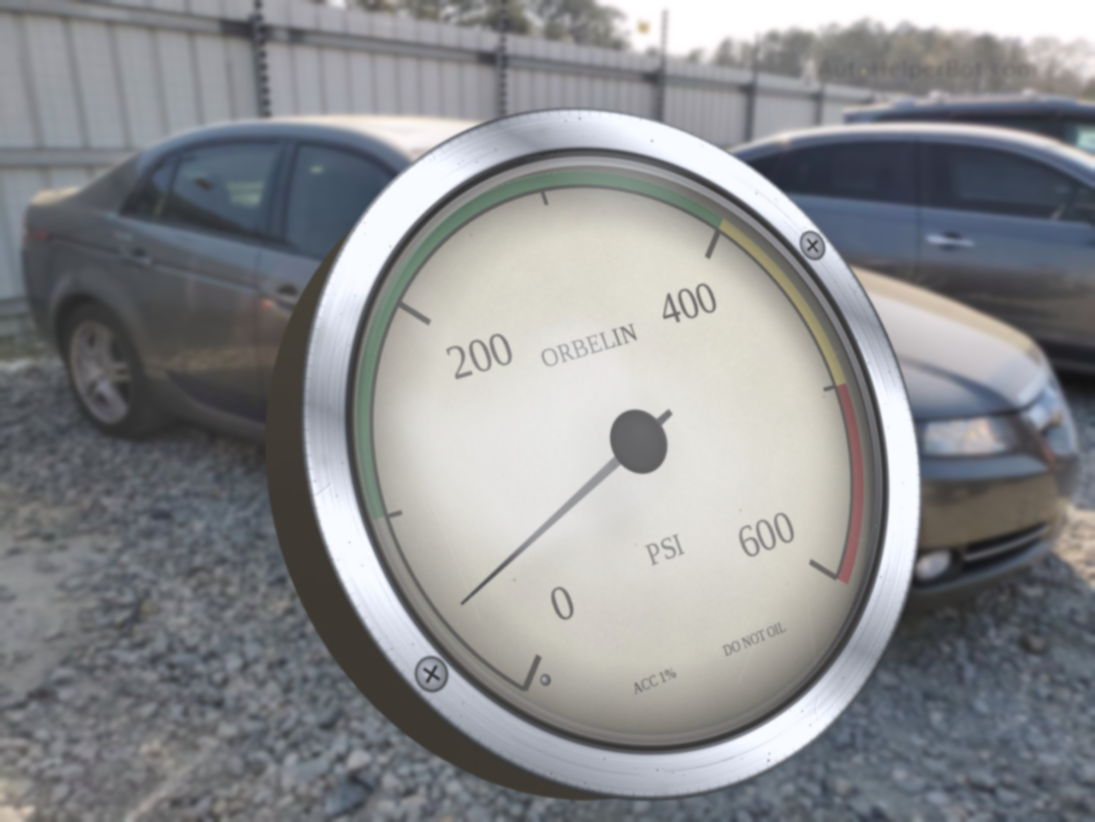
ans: 50; psi
